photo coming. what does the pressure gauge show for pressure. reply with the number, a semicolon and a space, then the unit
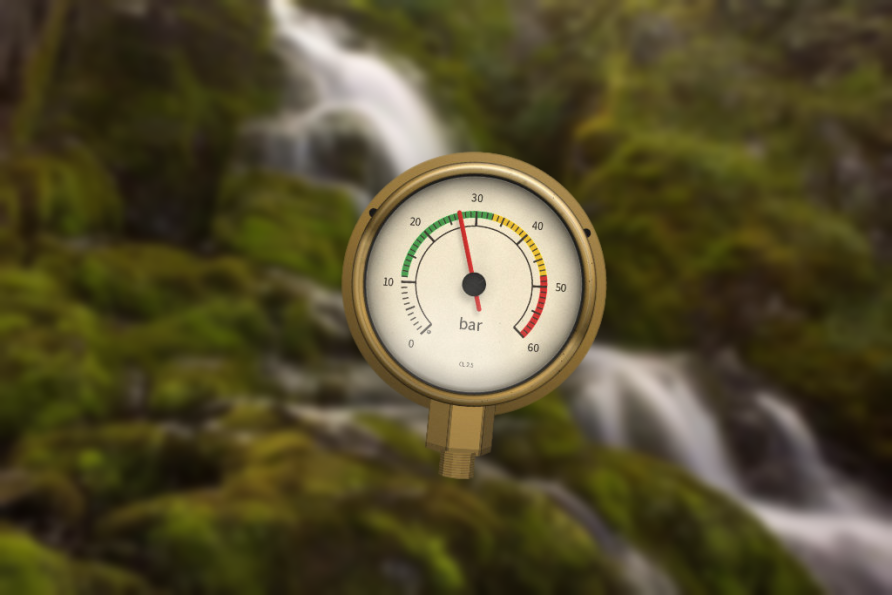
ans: 27; bar
